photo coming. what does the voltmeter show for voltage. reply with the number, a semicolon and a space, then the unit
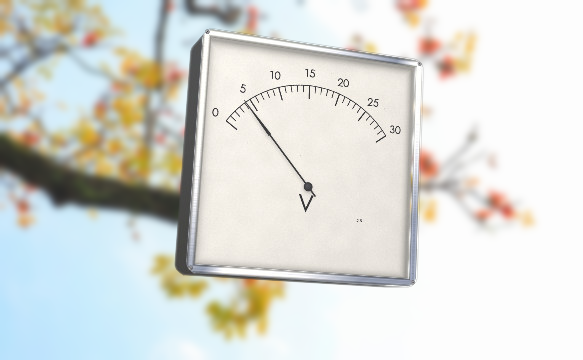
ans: 4; V
